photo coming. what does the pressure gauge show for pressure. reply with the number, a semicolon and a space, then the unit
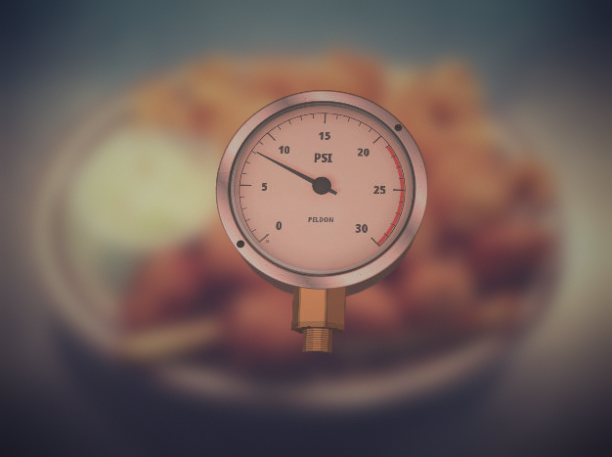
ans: 8; psi
